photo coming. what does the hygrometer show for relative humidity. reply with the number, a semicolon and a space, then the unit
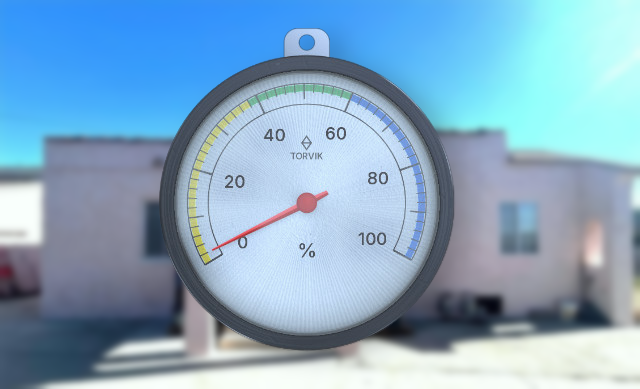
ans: 2; %
